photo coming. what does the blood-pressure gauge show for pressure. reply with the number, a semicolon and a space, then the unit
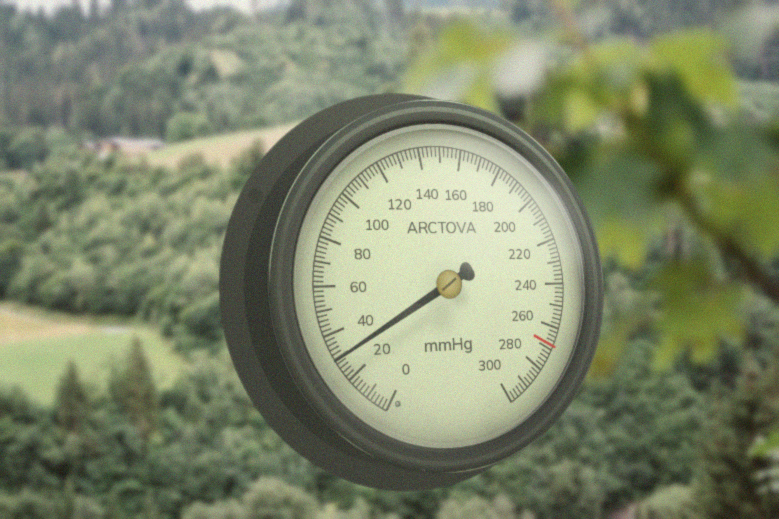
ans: 30; mmHg
